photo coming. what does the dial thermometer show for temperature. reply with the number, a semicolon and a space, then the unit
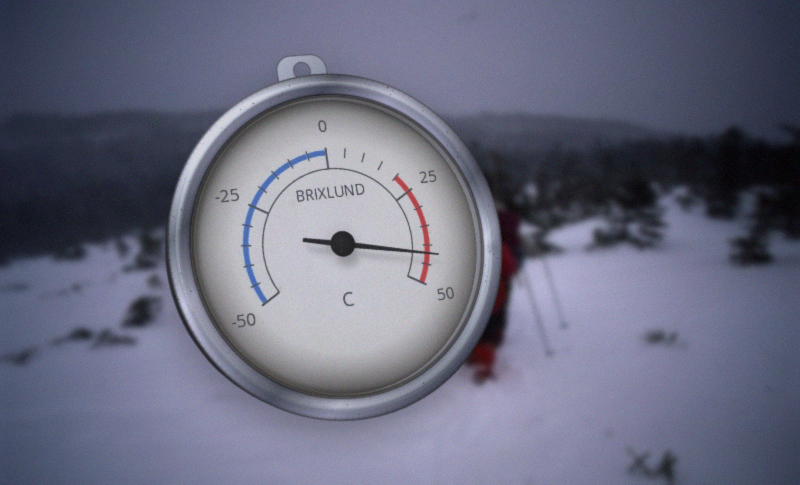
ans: 42.5; °C
